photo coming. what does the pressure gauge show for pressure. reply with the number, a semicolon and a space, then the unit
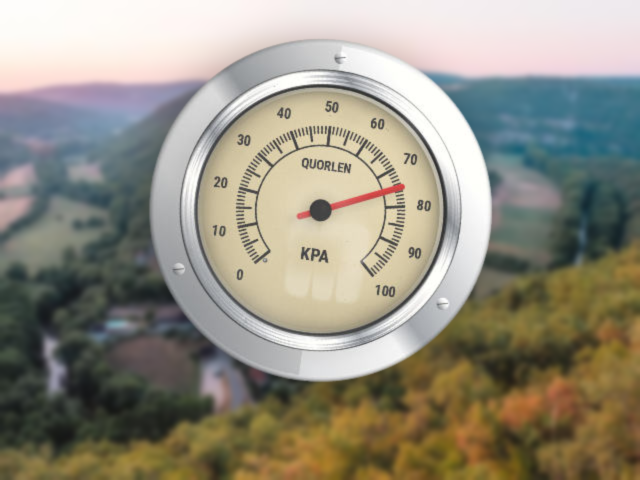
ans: 75; kPa
